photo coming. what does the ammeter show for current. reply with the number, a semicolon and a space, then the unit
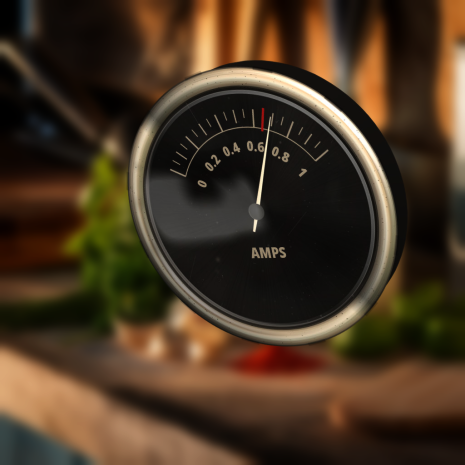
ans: 0.7; A
